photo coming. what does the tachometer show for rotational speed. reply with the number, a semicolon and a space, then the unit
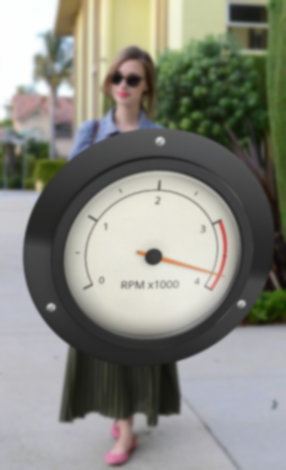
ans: 3750; rpm
